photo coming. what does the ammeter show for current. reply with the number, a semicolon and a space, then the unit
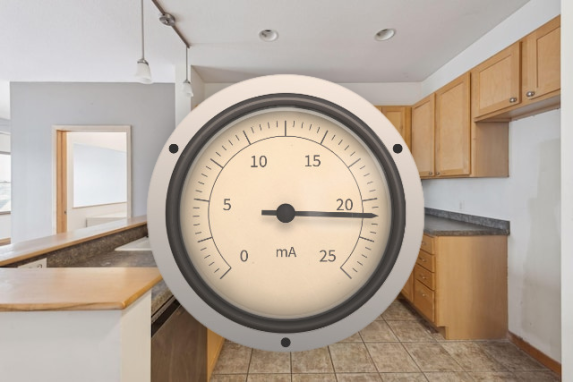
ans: 21; mA
